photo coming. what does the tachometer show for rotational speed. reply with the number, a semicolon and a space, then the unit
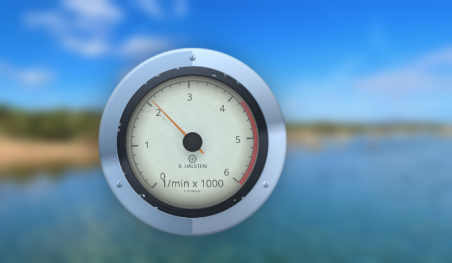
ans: 2100; rpm
